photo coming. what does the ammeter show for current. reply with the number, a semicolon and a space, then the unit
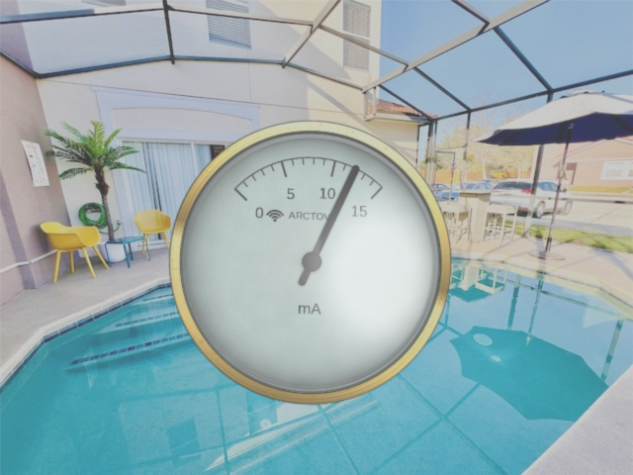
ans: 12; mA
